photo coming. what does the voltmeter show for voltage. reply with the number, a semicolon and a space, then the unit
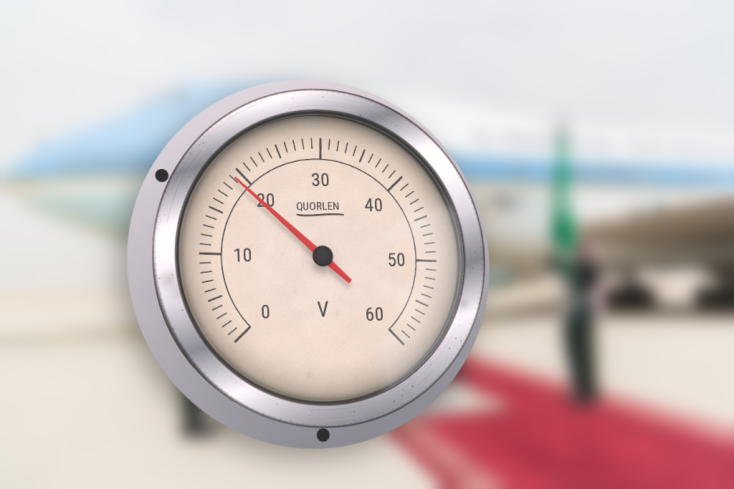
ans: 19; V
